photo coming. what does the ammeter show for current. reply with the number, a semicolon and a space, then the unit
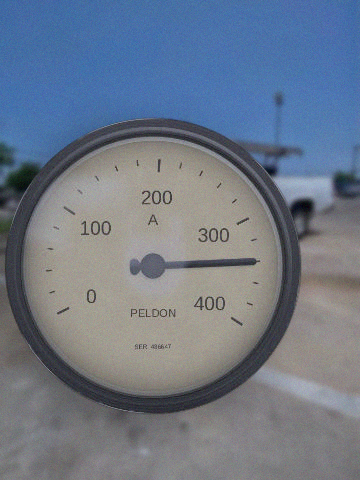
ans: 340; A
